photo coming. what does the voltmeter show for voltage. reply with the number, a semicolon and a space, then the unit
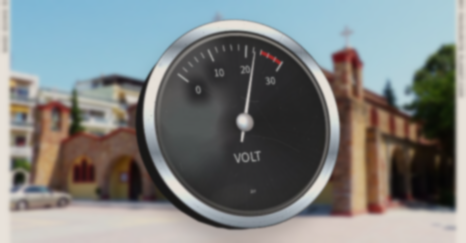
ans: 22; V
